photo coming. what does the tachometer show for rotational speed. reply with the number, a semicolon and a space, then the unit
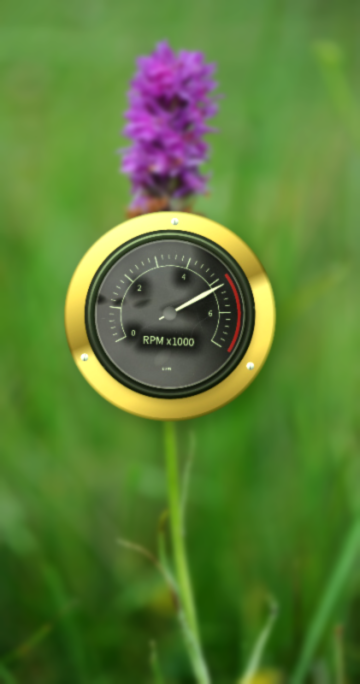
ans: 5200; rpm
